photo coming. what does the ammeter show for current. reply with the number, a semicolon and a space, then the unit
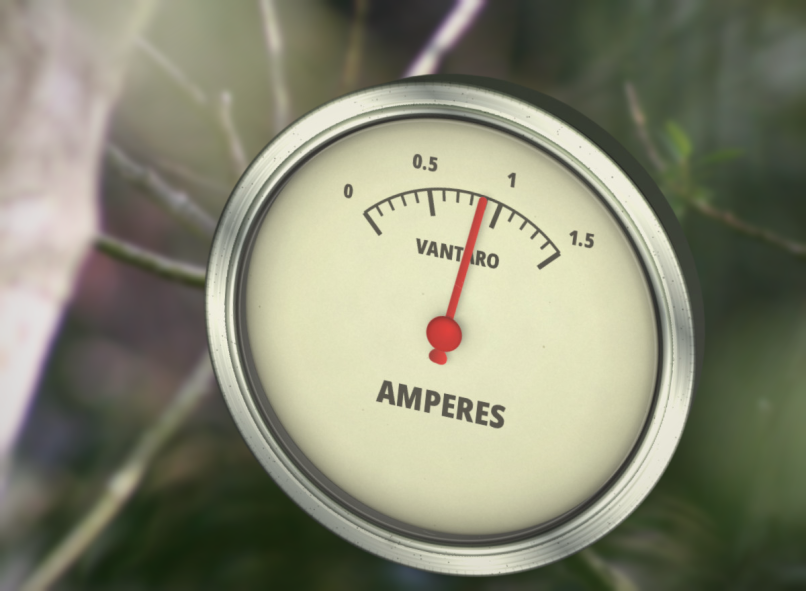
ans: 0.9; A
